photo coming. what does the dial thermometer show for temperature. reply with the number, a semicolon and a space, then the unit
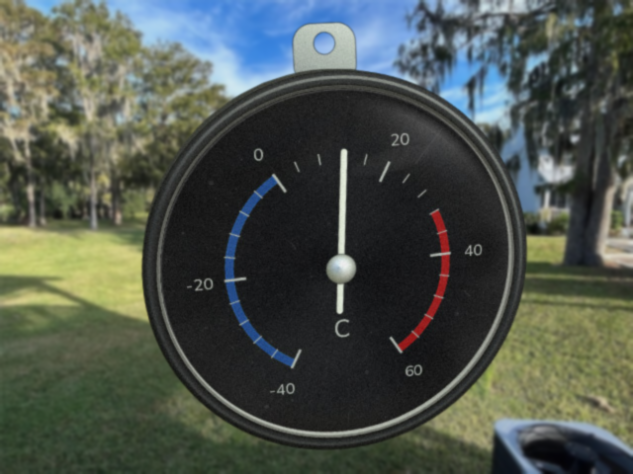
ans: 12; °C
